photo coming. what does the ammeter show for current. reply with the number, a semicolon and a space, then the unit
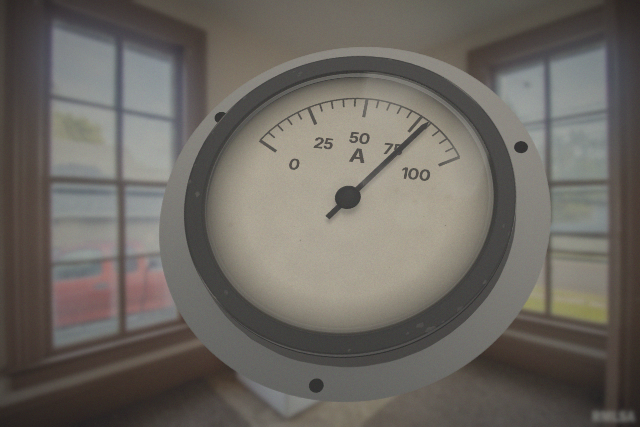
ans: 80; A
